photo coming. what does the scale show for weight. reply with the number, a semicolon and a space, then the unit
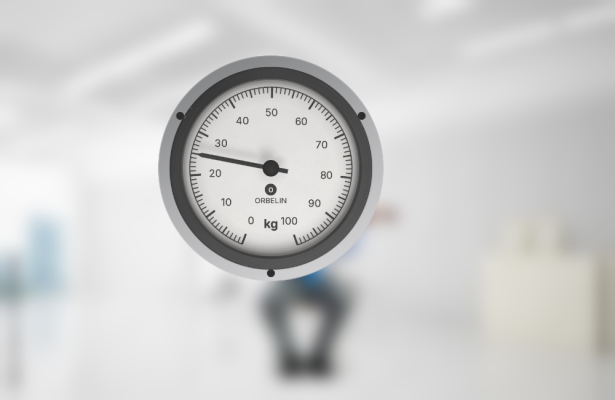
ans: 25; kg
